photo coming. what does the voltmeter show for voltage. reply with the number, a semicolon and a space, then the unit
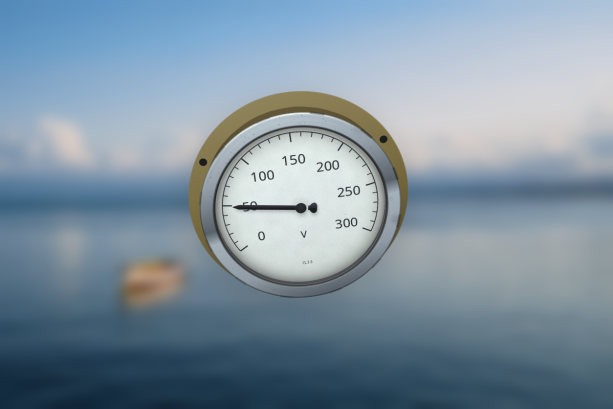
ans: 50; V
